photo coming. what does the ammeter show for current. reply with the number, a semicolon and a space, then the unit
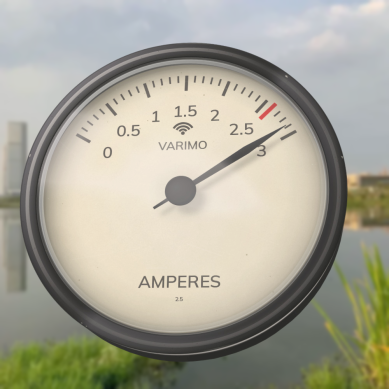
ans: 2.9; A
